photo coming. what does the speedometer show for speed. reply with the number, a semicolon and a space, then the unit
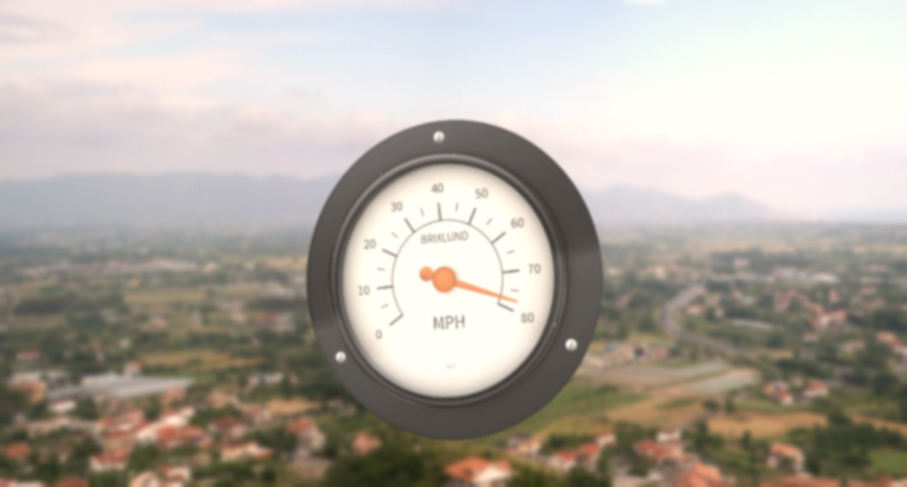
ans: 77.5; mph
